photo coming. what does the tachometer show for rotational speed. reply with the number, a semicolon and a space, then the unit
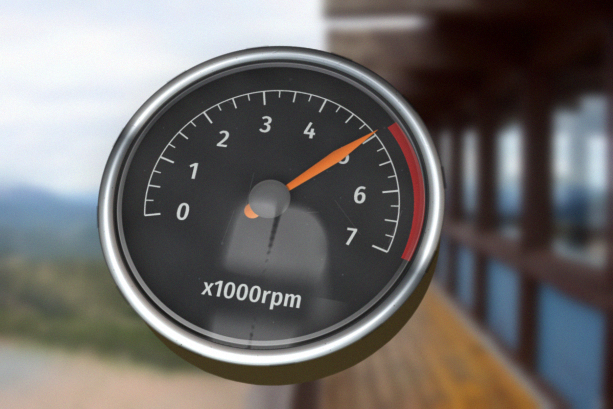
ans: 5000; rpm
